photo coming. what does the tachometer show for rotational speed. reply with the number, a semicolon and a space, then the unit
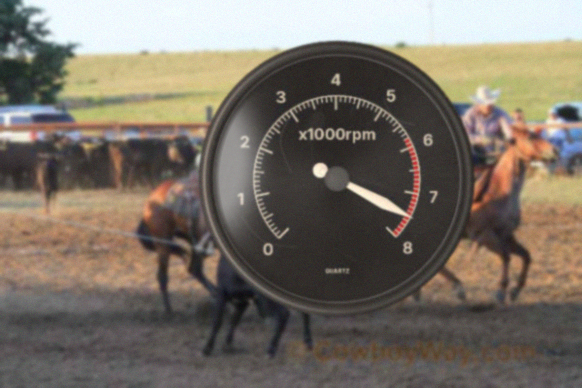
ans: 7500; rpm
